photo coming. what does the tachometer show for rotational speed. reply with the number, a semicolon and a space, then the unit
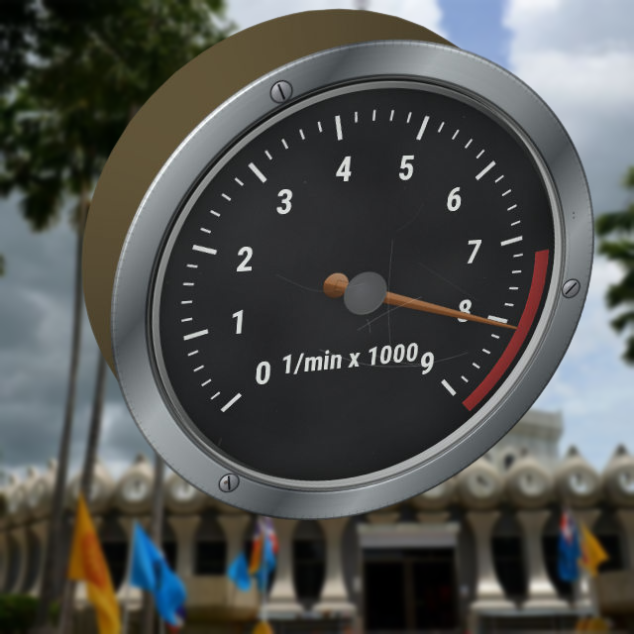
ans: 8000; rpm
